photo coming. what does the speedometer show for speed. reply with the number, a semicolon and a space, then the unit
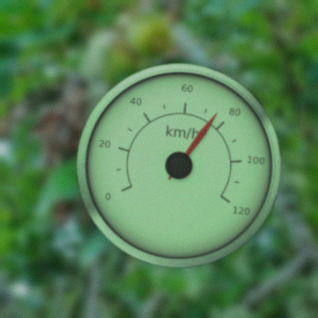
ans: 75; km/h
